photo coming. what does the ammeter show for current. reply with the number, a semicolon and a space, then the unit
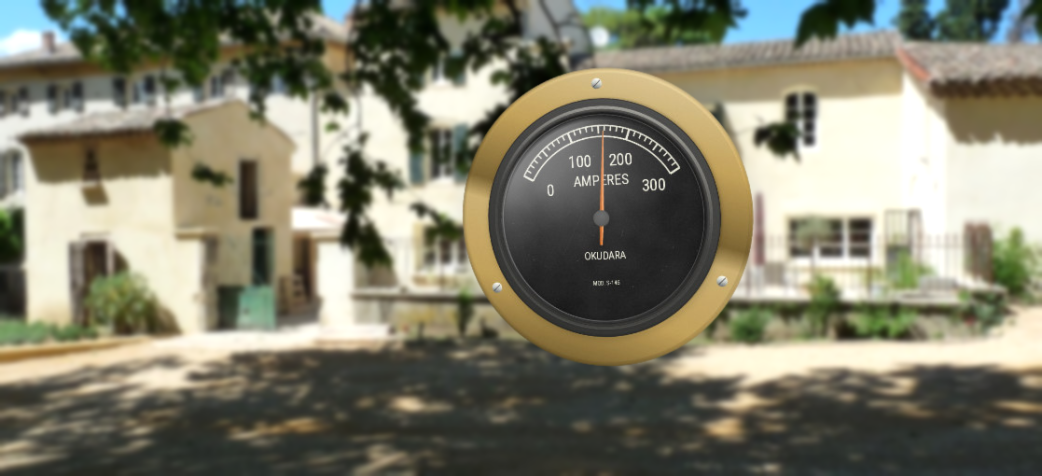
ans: 160; A
